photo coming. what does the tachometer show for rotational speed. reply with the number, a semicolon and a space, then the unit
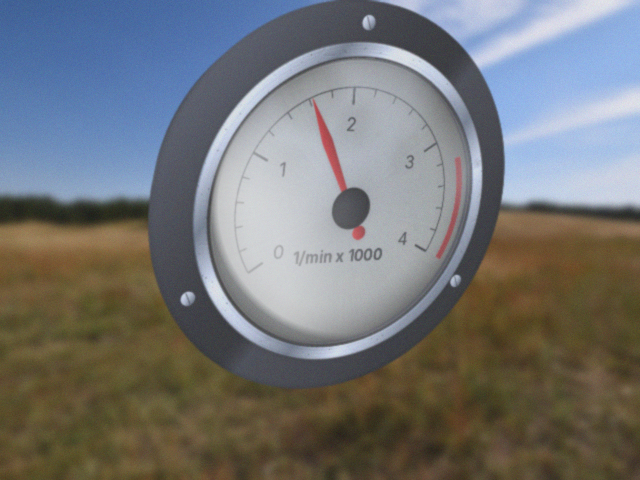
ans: 1600; rpm
